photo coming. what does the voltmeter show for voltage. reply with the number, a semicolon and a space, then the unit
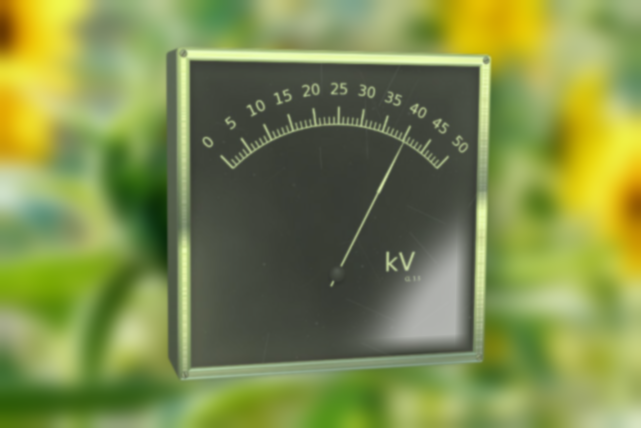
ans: 40; kV
